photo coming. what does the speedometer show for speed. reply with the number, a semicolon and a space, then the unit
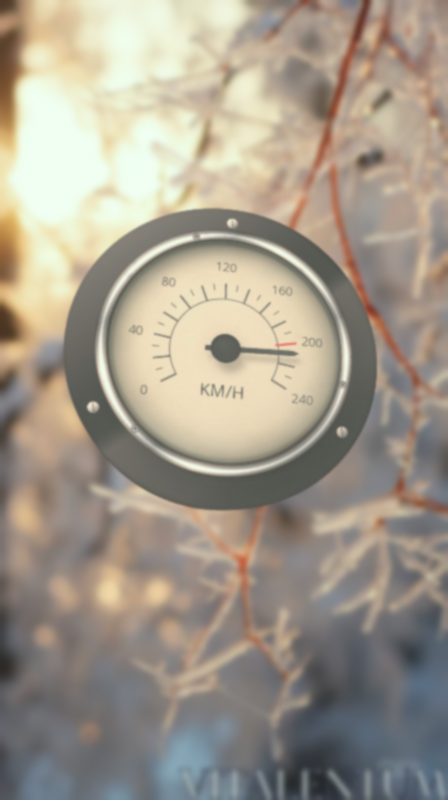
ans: 210; km/h
